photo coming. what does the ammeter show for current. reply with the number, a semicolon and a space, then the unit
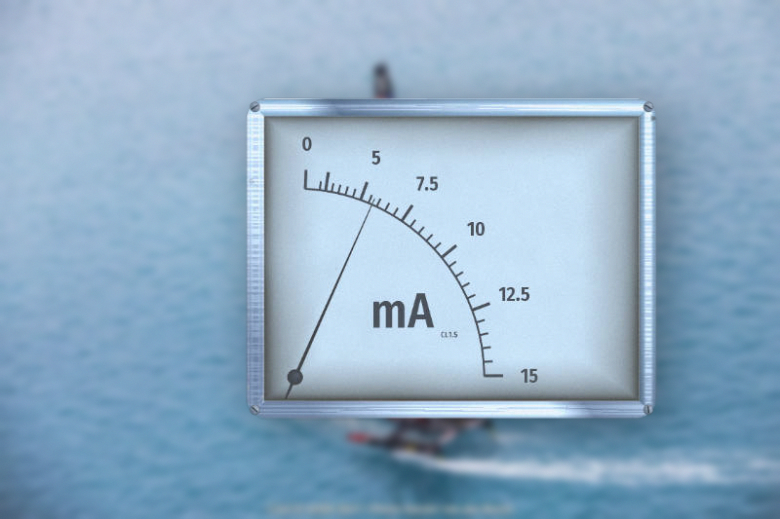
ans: 5.75; mA
